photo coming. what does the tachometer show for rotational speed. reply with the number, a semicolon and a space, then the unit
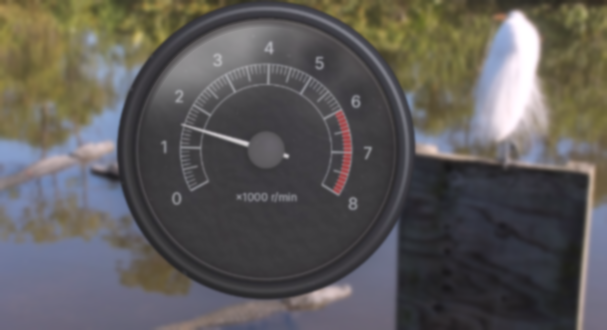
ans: 1500; rpm
